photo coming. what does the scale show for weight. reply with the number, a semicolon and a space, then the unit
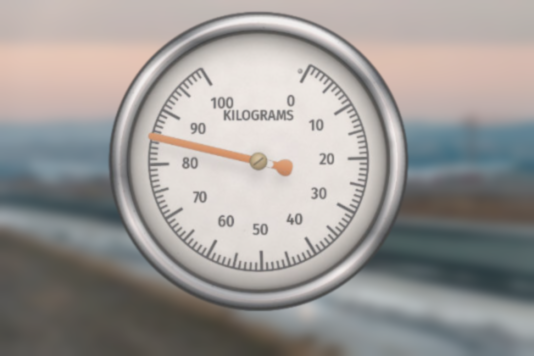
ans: 85; kg
